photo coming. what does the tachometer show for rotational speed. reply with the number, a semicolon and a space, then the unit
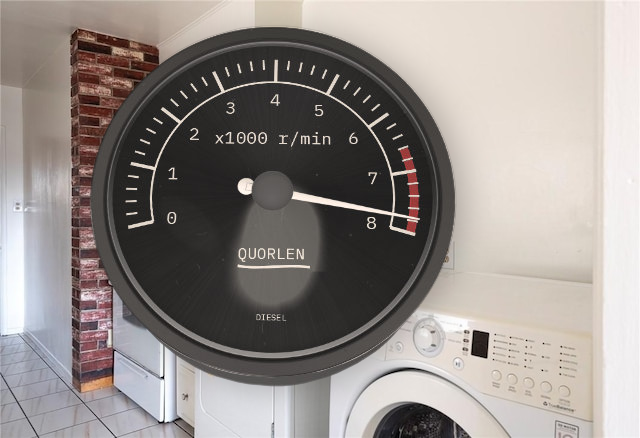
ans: 7800; rpm
